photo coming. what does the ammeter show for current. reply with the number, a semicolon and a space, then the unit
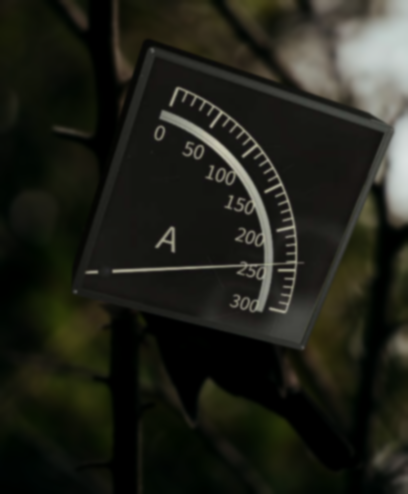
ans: 240; A
